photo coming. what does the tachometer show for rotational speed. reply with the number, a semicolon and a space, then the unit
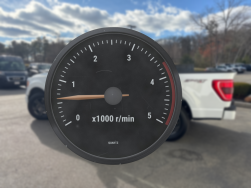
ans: 600; rpm
